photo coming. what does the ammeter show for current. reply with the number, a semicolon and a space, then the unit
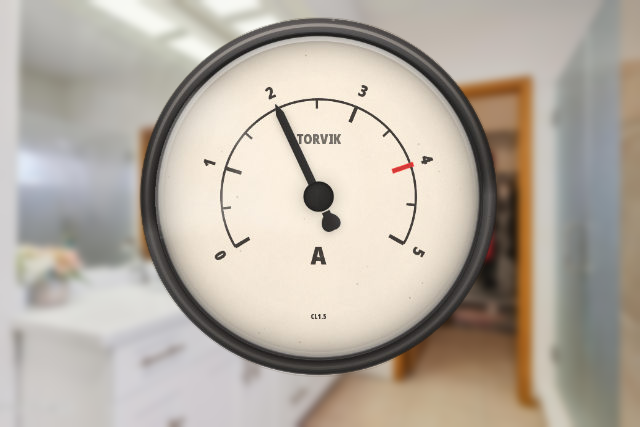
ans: 2; A
